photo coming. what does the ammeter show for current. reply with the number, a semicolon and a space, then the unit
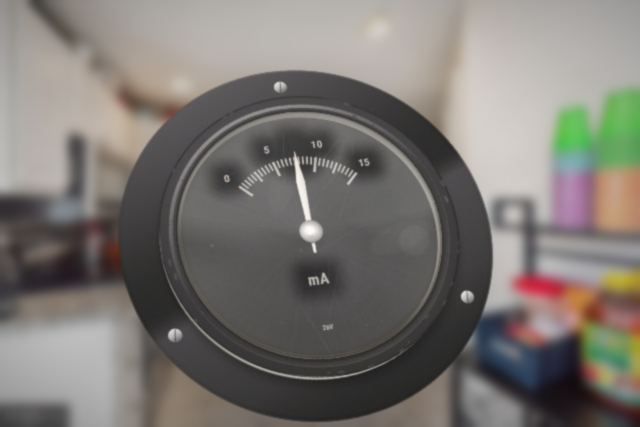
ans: 7.5; mA
